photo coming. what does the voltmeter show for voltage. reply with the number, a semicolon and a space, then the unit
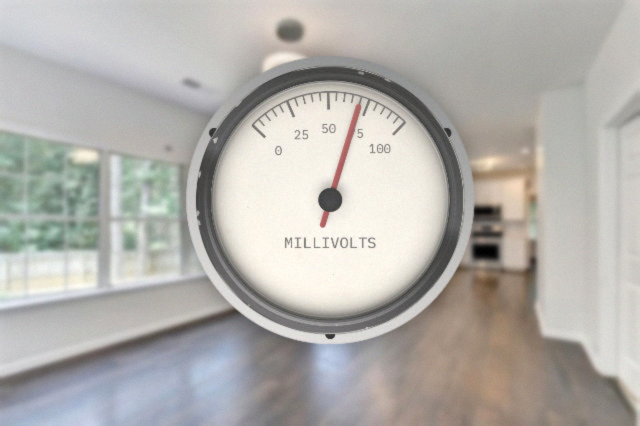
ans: 70; mV
